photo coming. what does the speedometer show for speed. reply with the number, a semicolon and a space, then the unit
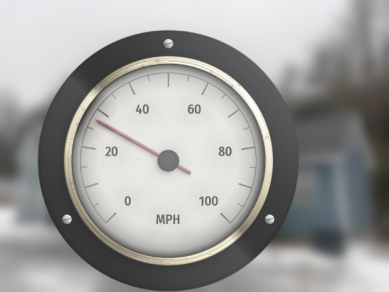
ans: 27.5; mph
